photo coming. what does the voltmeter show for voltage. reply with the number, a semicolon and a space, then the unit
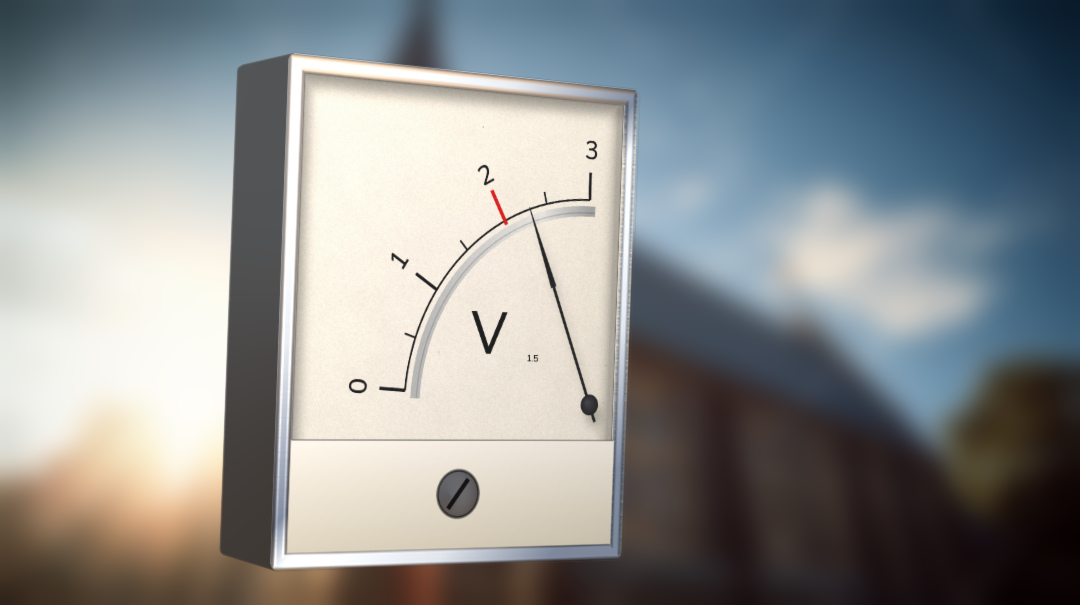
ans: 2.25; V
